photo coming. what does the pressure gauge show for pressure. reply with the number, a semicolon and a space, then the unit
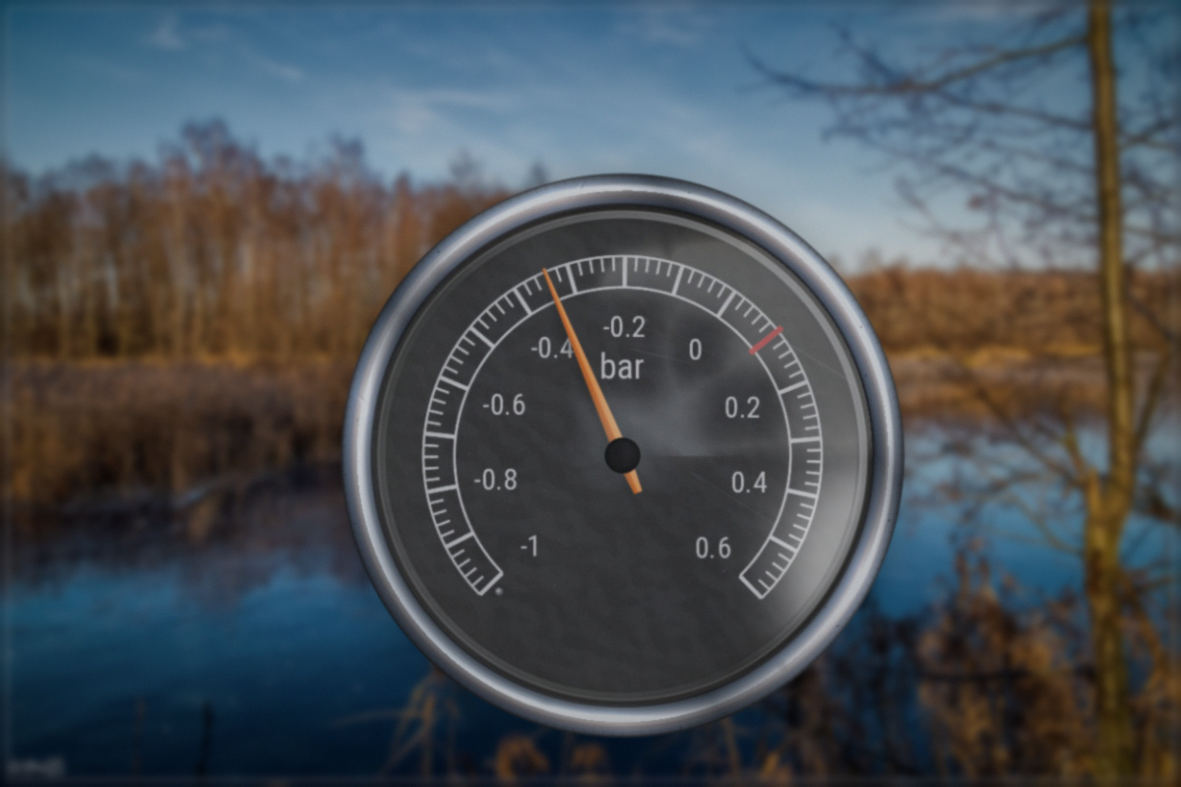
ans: -0.34; bar
